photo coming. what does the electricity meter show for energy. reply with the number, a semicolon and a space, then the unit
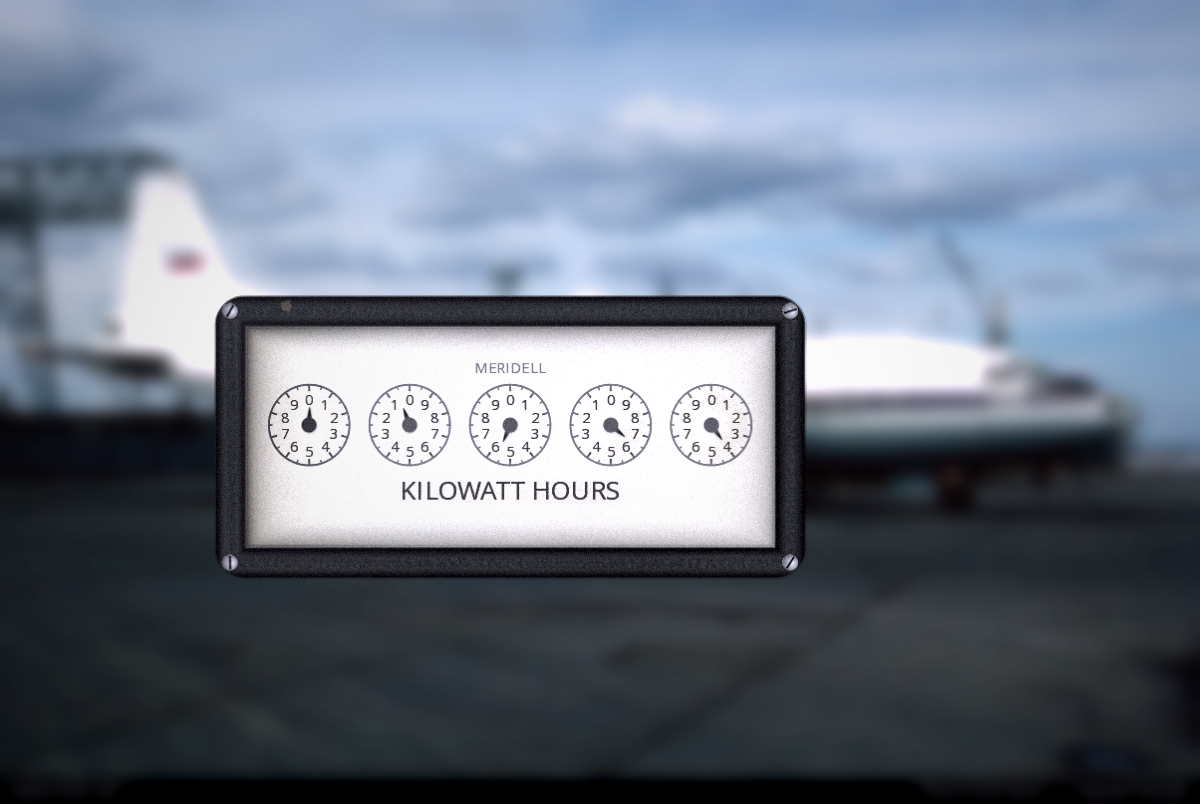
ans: 564; kWh
